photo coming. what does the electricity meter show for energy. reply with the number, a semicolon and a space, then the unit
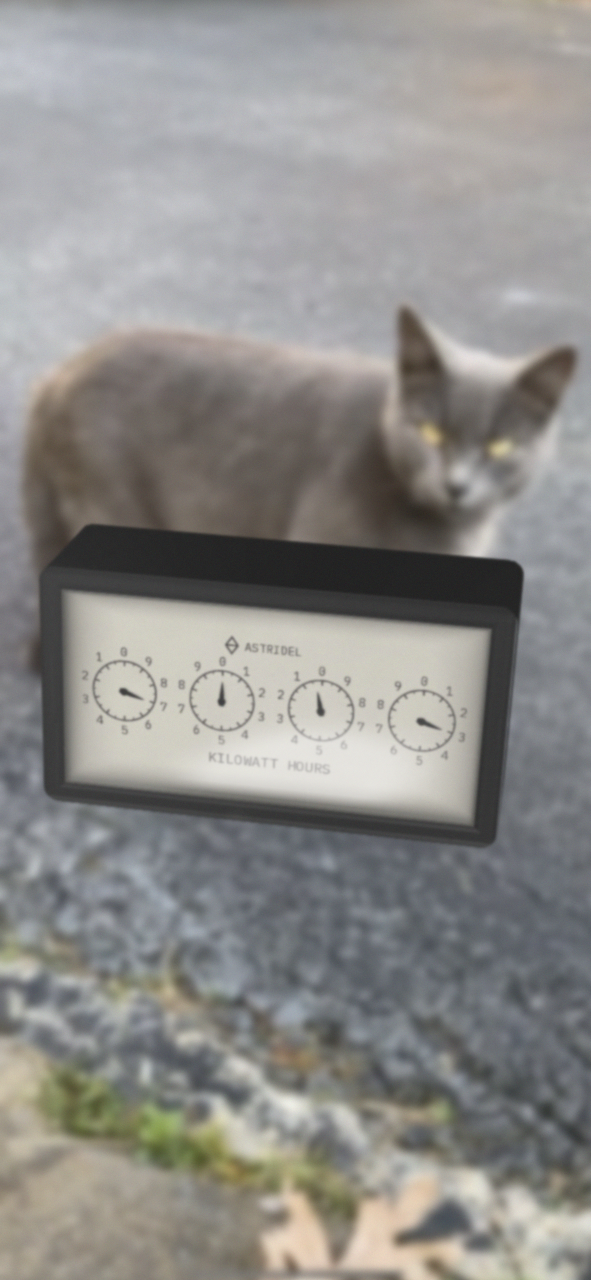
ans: 7003; kWh
